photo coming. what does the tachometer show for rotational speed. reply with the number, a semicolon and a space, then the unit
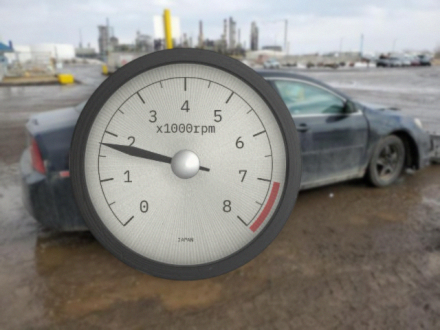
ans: 1750; rpm
